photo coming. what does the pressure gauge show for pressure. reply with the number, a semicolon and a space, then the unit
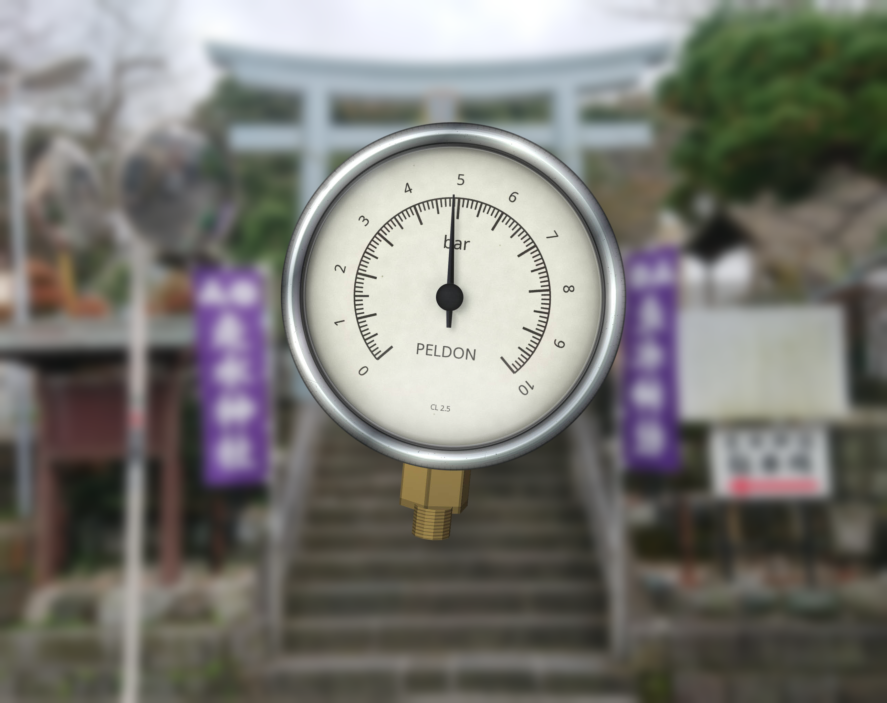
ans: 4.9; bar
